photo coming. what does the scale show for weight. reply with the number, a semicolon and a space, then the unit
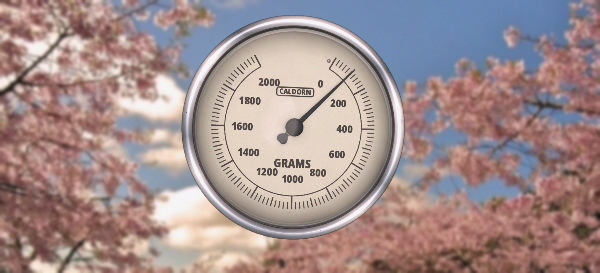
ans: 100; g
